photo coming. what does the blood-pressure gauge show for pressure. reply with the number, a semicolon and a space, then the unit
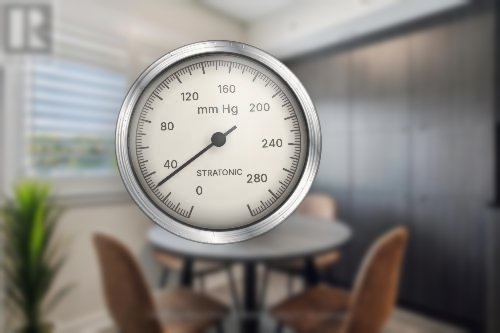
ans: 30; mmHg
